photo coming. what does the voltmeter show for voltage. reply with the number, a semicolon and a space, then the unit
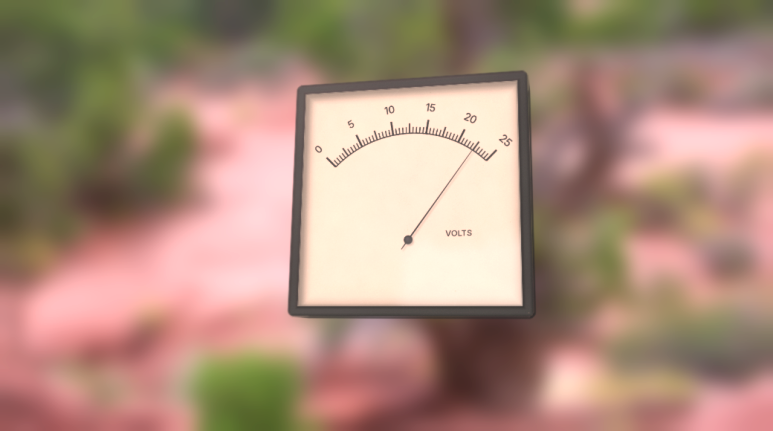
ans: 22.5; V
